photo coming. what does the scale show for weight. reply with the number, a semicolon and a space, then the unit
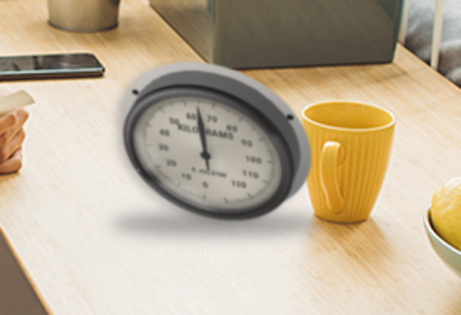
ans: 65; kg
